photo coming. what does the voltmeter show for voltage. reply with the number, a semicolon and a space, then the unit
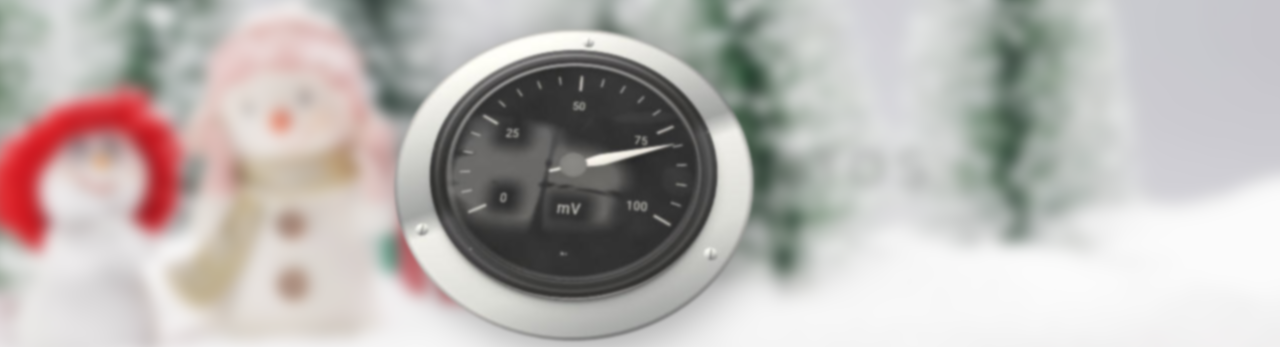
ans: 80; mV
